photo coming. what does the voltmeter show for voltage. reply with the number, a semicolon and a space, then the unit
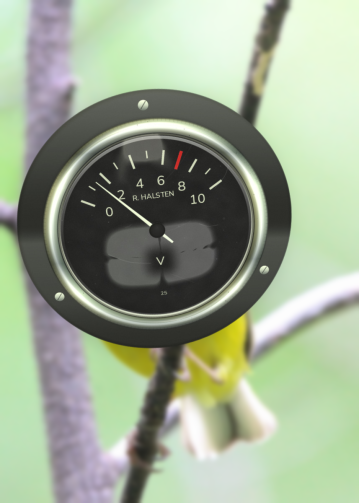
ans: 1.5; V
